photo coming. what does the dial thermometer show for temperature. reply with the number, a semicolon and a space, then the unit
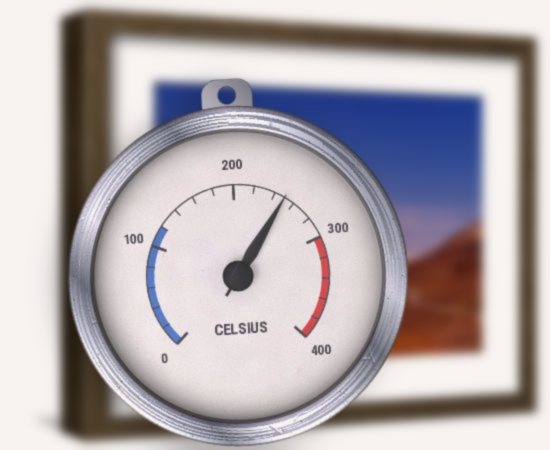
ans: 250; °C
